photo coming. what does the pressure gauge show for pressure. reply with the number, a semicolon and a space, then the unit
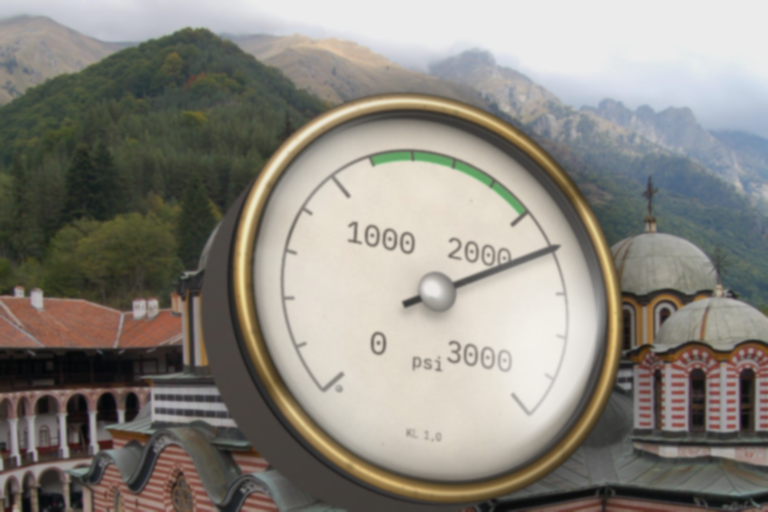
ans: 2200; psi
